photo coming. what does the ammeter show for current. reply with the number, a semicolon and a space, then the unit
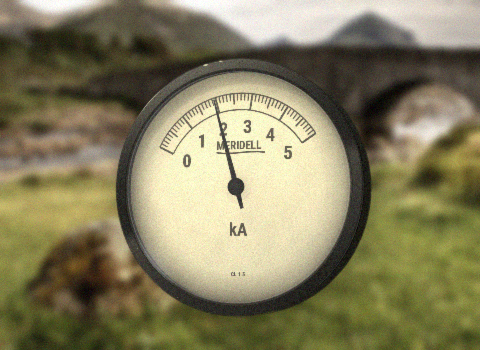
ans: 2; kA
